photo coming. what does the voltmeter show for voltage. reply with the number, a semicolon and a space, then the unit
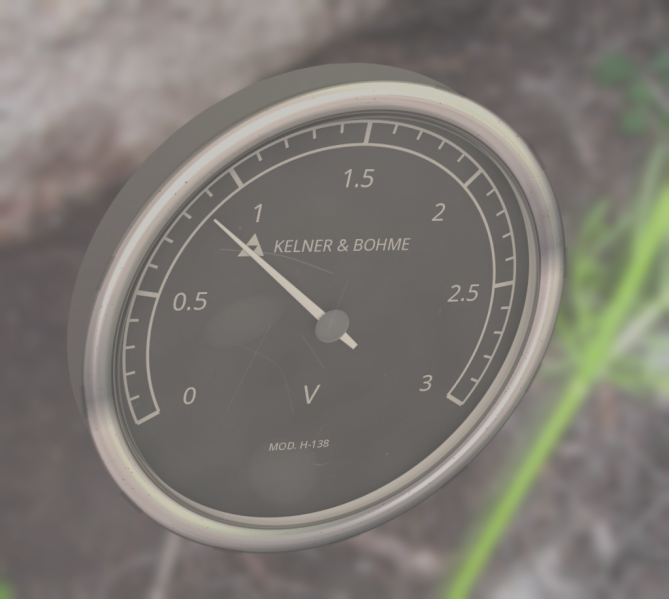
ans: 0.85; V
